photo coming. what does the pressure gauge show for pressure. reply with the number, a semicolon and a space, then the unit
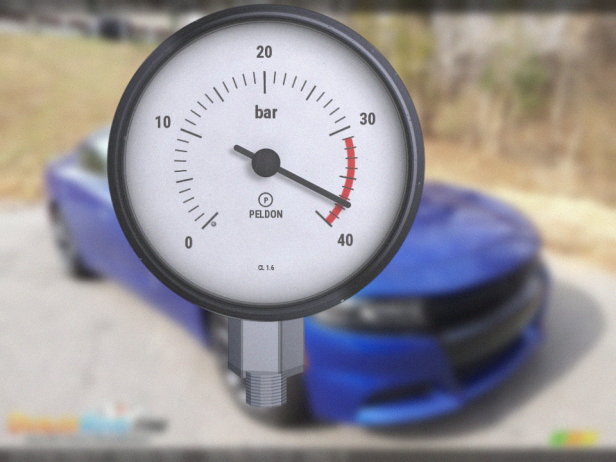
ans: 37.5; bar
